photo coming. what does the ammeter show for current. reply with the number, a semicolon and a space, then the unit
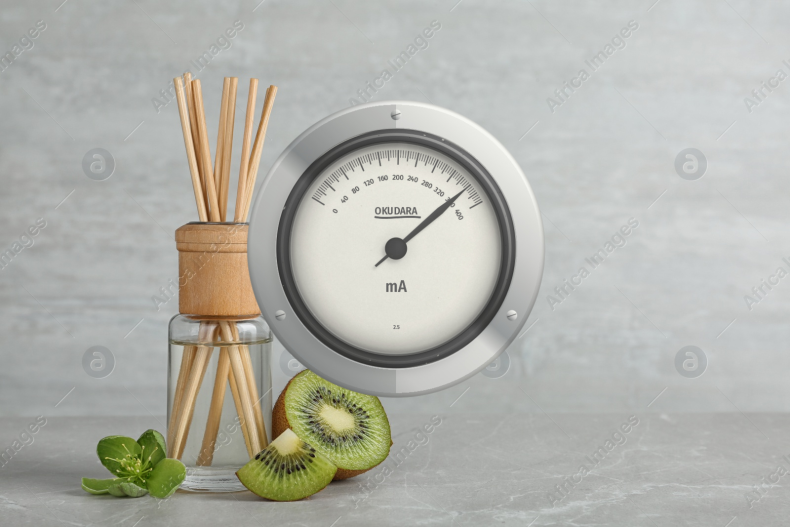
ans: 360; mA
